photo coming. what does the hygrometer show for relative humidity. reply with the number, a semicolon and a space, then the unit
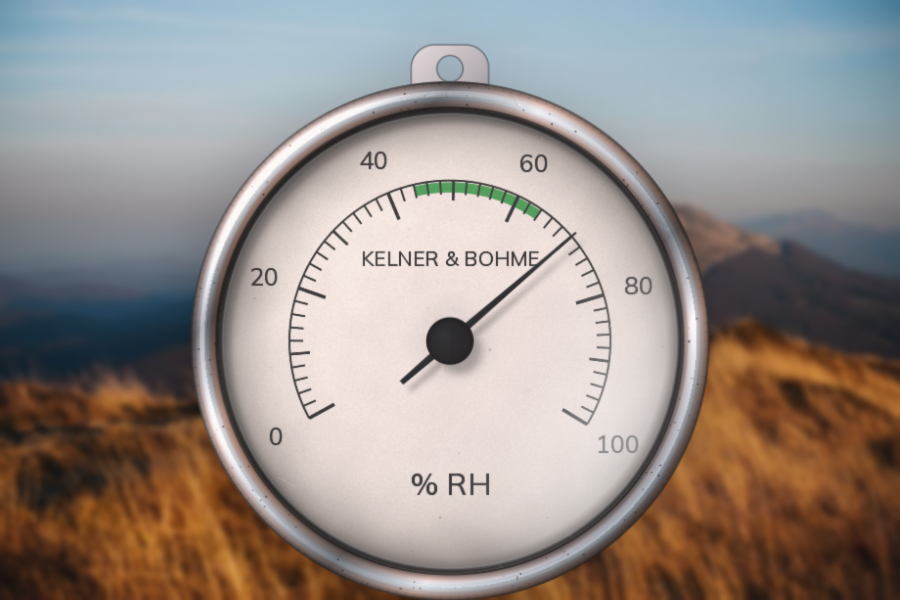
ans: 70; %
